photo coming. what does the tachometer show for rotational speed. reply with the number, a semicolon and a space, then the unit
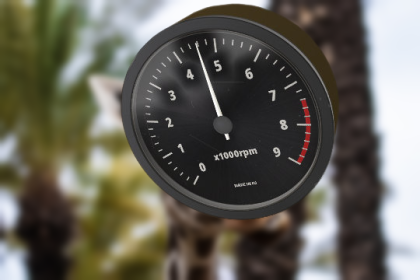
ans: 4600; rpm
